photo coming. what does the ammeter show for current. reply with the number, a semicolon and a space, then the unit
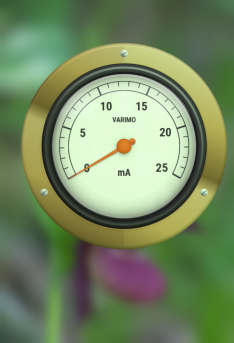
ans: 0; mA
